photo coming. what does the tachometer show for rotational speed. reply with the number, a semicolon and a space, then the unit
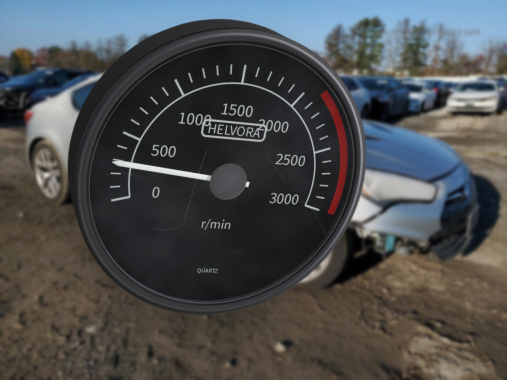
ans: 300; rpm
